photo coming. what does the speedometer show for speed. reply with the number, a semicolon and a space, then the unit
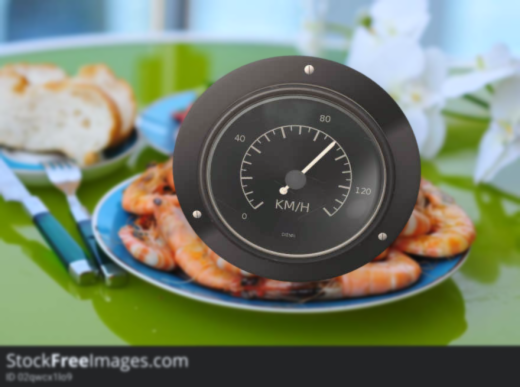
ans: 90; km/h
